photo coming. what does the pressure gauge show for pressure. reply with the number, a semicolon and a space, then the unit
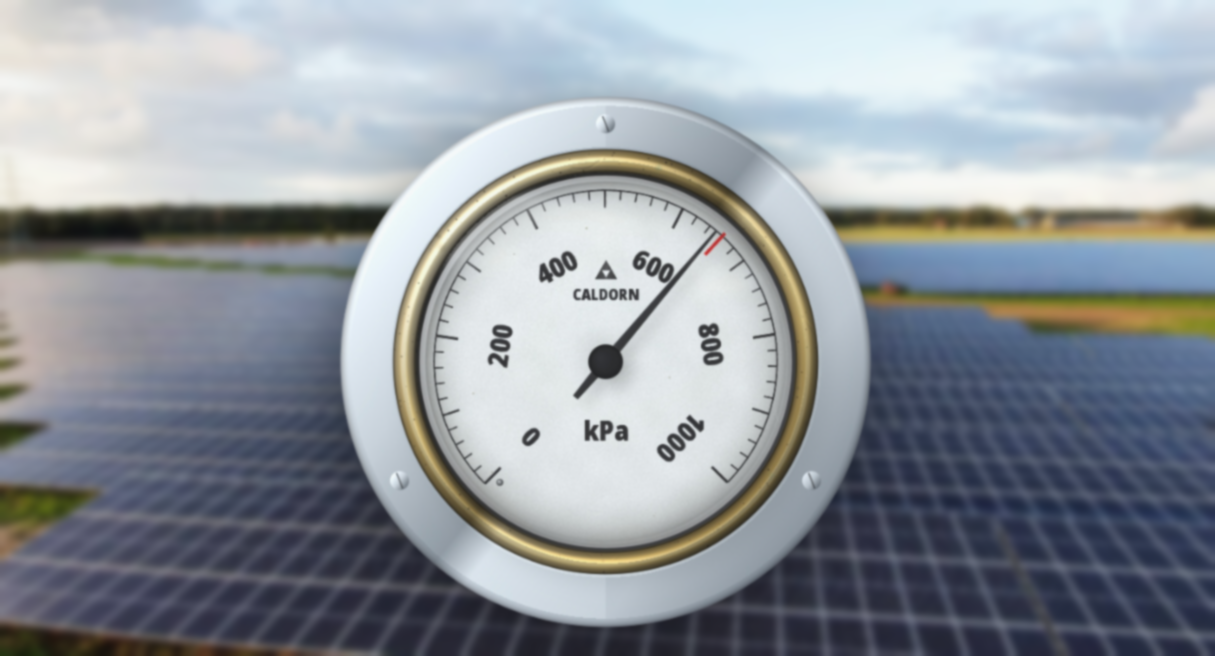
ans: 650; kPa
